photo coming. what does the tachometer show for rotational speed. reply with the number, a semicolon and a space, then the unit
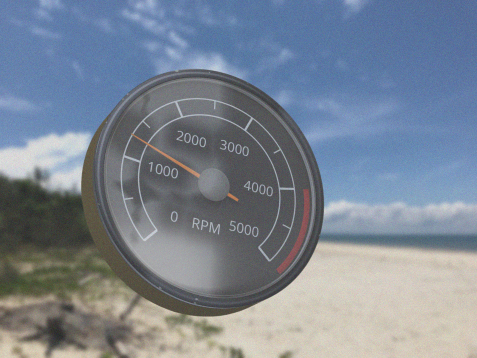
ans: 1250; rpm
